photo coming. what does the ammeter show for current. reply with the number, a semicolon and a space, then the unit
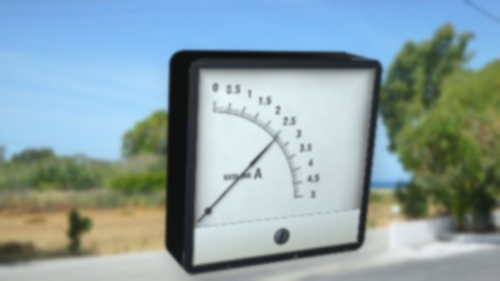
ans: 2.5; A
